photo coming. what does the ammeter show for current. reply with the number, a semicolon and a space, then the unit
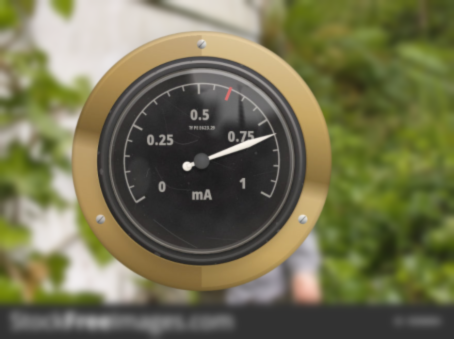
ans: 0.8; mA
